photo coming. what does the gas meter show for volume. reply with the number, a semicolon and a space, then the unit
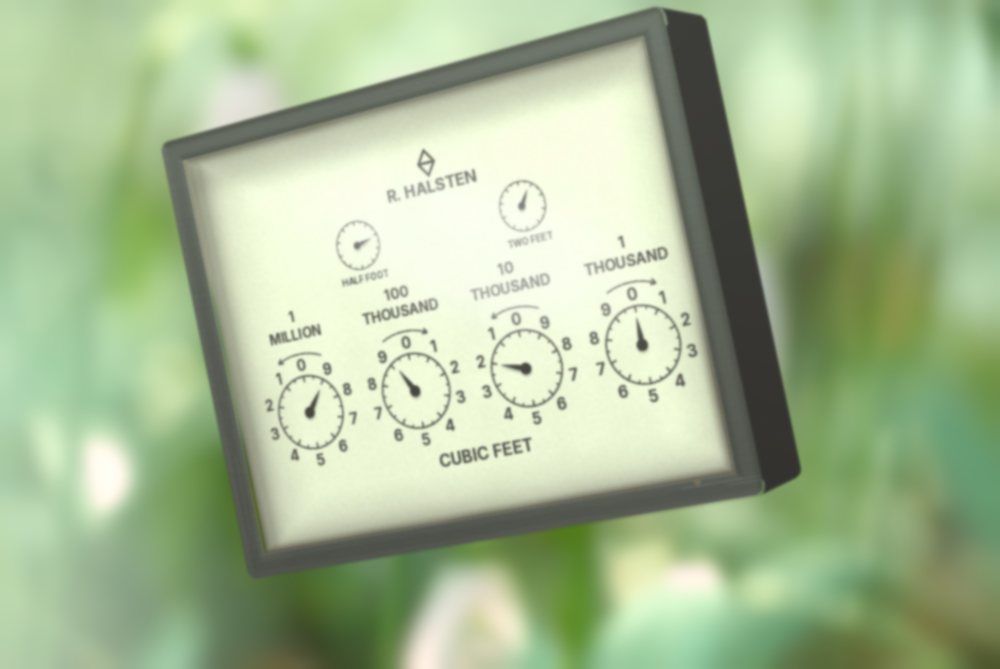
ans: 892000; ft³
